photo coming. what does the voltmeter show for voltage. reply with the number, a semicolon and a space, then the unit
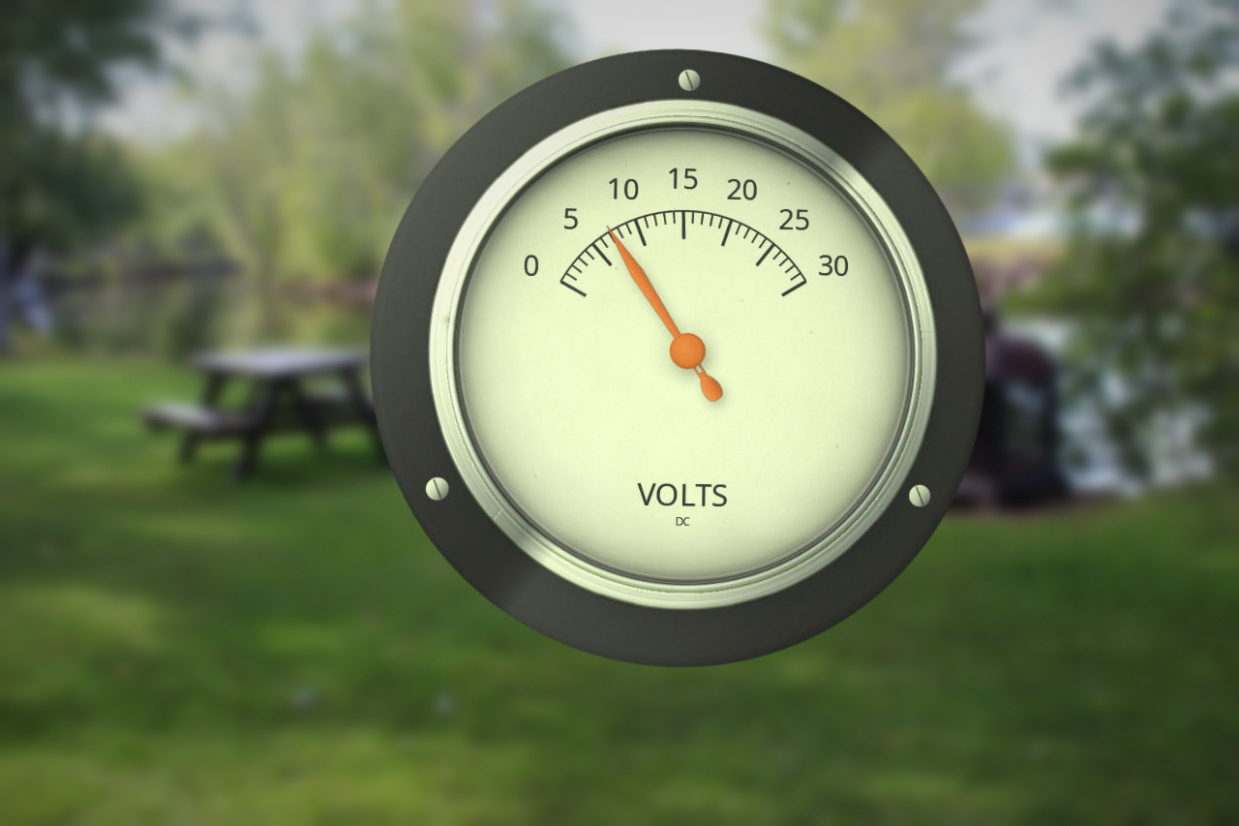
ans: 7; V
